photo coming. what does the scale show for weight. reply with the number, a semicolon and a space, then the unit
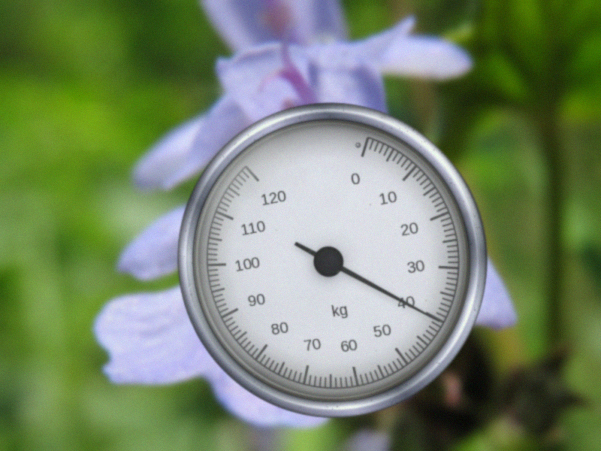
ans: 40; kg
